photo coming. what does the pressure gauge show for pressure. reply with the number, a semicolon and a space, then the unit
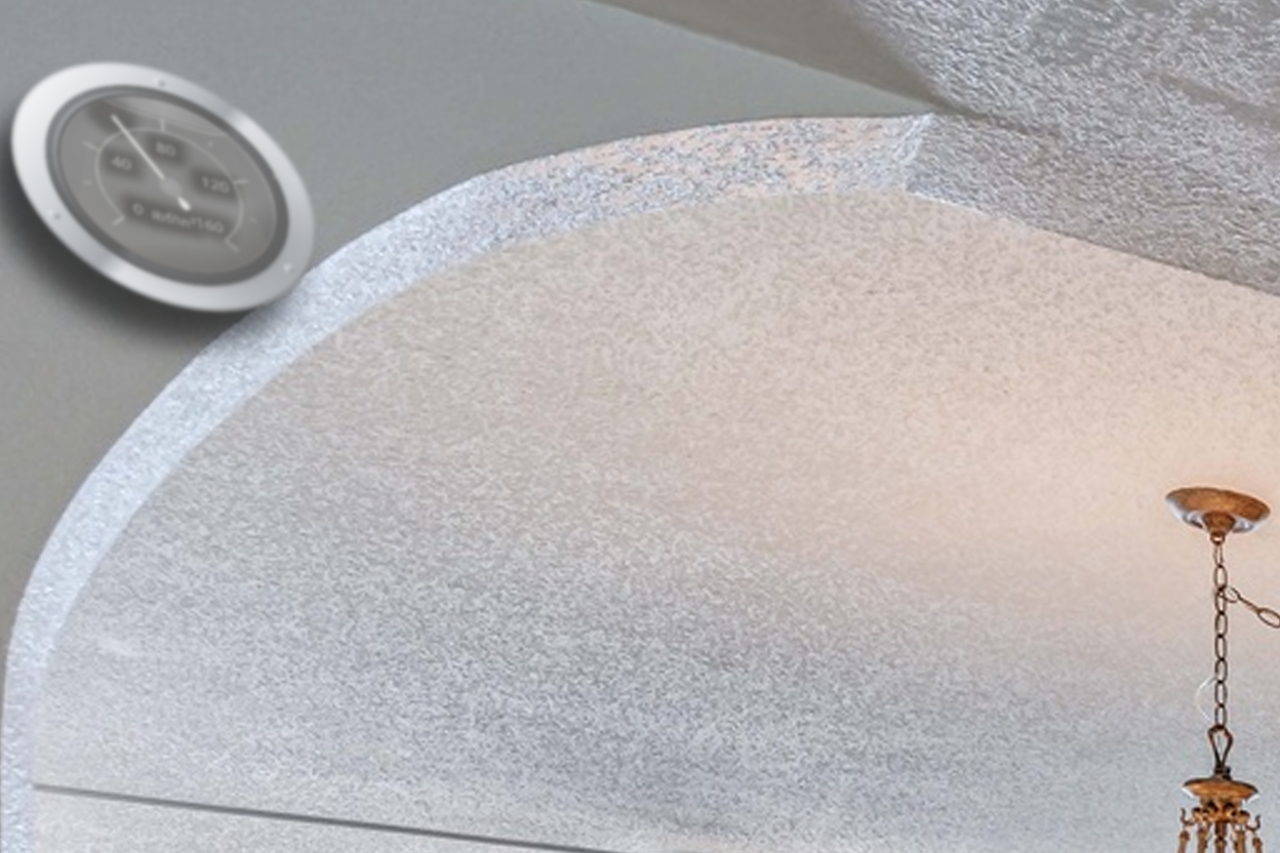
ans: 60; psi
